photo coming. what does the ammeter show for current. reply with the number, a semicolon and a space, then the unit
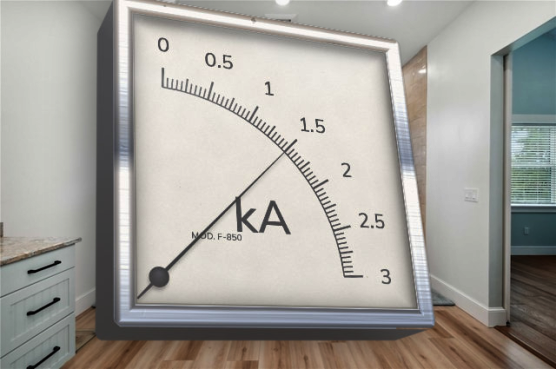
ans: 1.5; kA
